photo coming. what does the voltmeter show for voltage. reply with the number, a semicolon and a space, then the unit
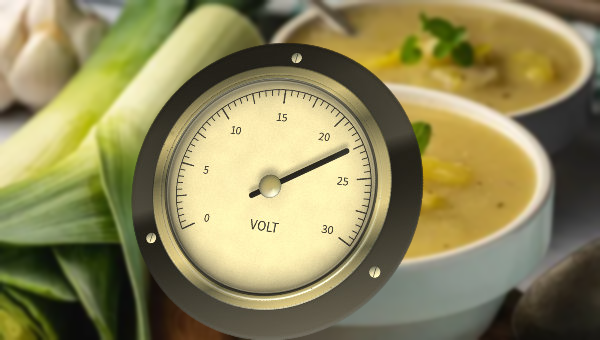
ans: 22.5; V
